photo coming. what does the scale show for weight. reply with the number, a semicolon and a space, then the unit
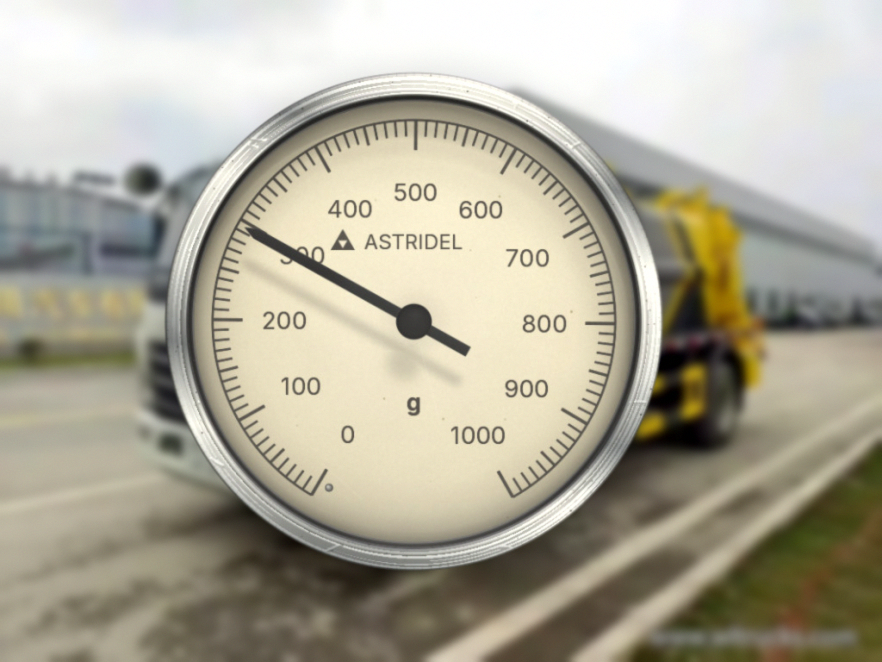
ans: 295; g
